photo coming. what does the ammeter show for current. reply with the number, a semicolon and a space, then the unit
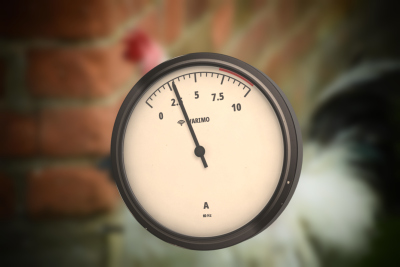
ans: 3; A
